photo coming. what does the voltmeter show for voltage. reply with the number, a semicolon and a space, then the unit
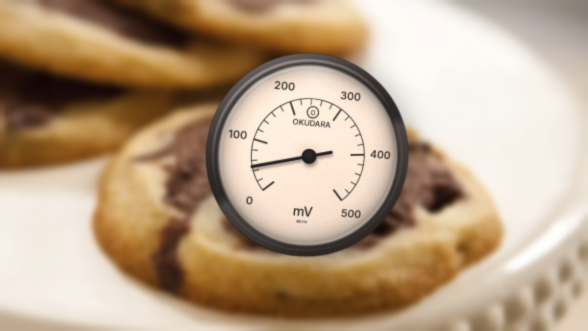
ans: 50; mV
